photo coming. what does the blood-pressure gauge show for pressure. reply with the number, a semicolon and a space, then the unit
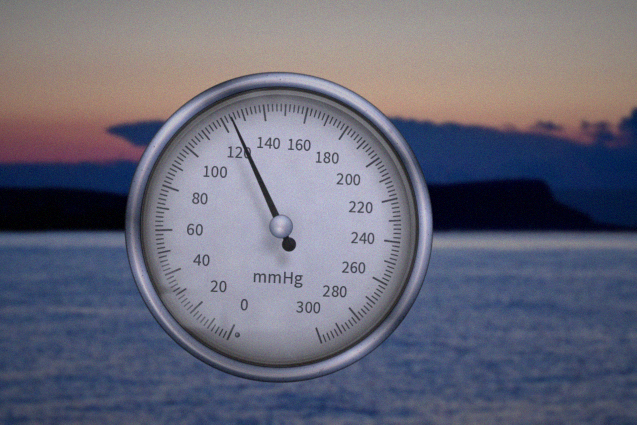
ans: 124; mmHg
